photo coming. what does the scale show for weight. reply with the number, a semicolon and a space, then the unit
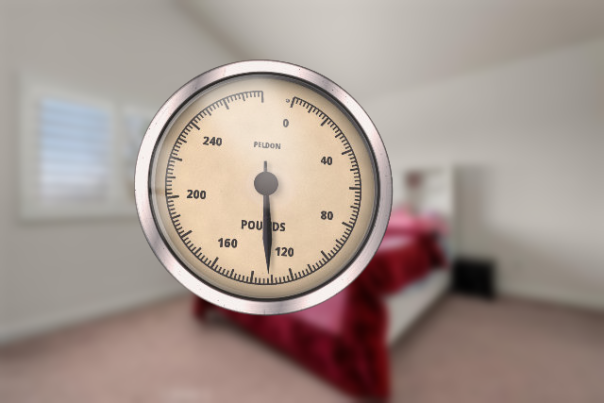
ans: 132; lb
